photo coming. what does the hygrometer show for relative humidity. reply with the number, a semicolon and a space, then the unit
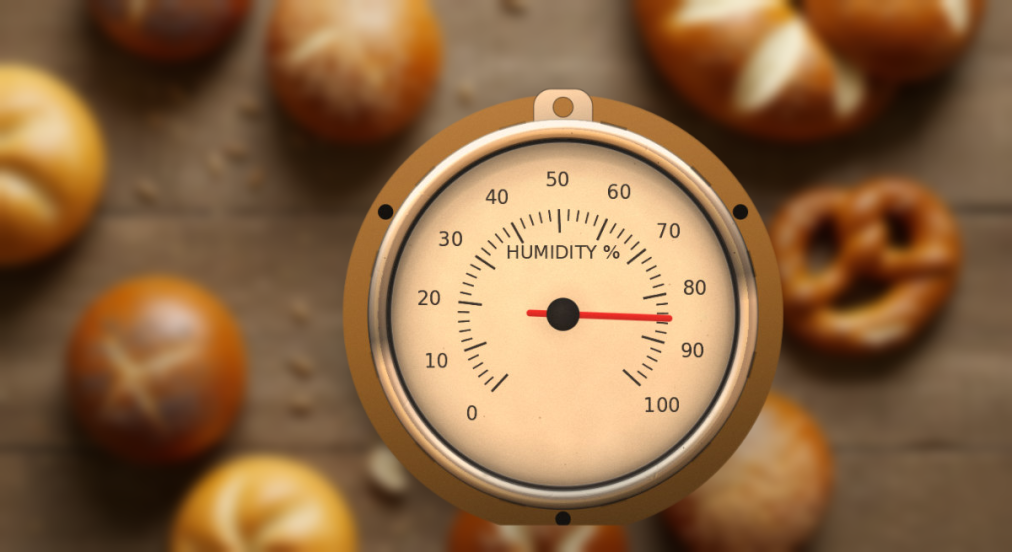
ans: 85; %
